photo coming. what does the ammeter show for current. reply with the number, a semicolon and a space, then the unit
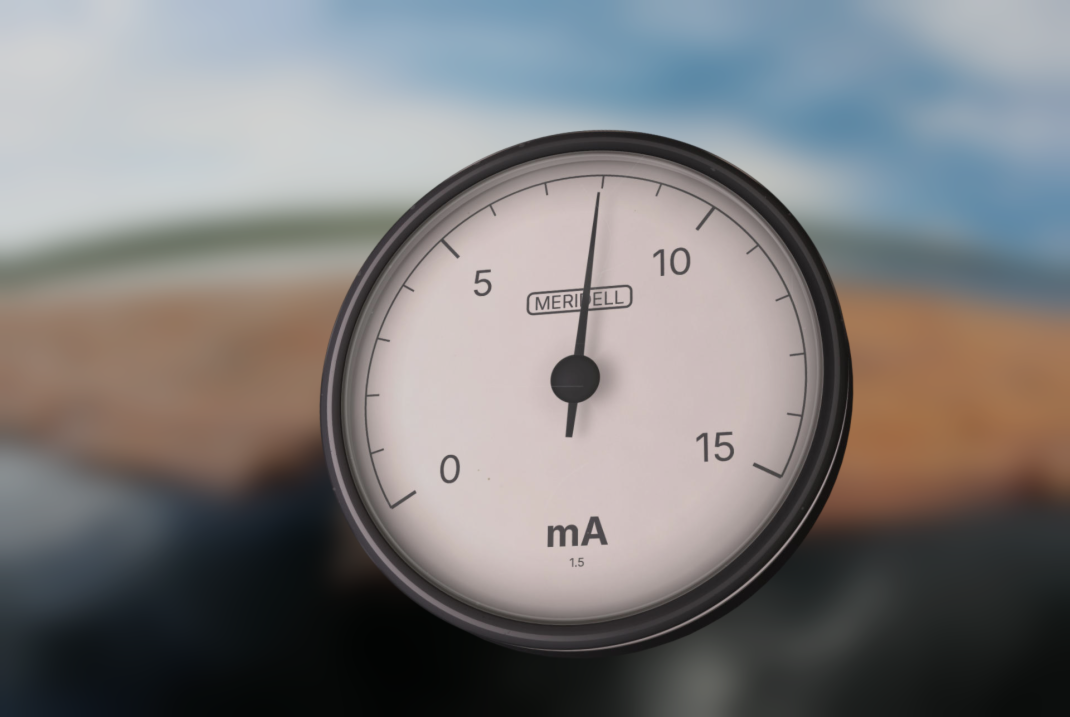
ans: 8; mA
